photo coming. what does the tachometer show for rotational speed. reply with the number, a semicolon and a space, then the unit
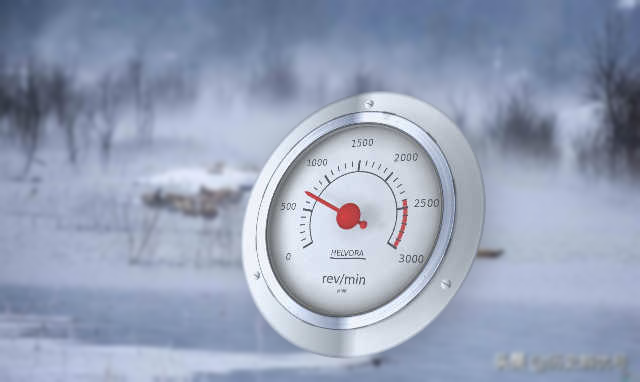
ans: 700; rpm
